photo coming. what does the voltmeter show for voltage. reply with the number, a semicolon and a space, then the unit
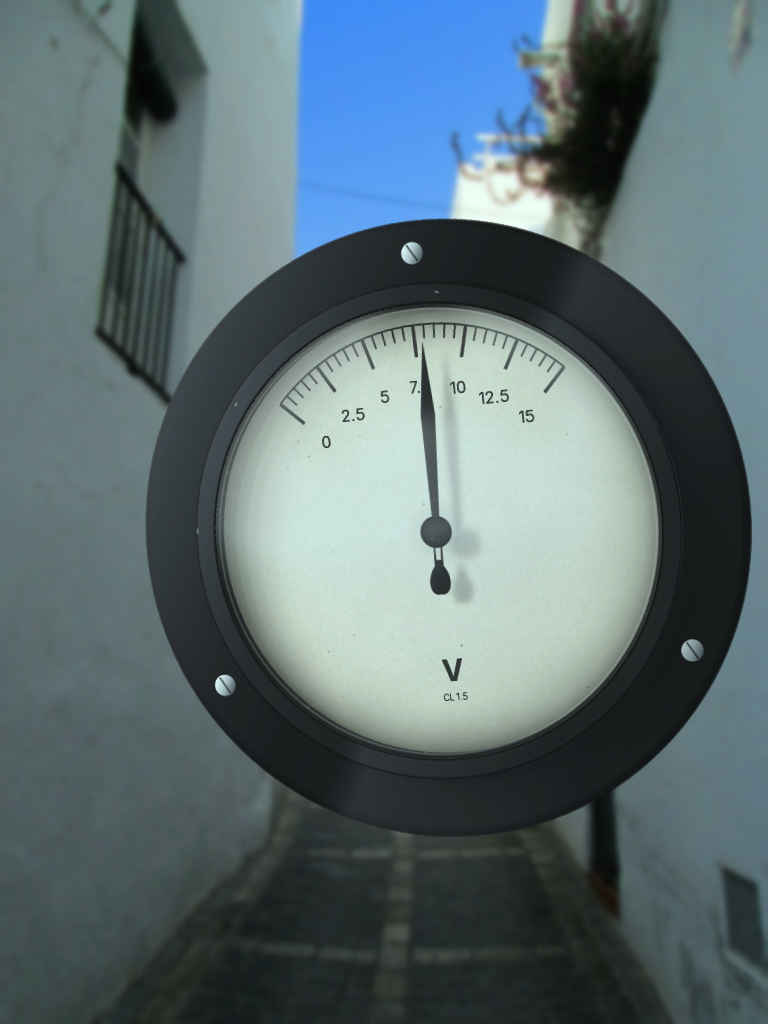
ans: 8; V
